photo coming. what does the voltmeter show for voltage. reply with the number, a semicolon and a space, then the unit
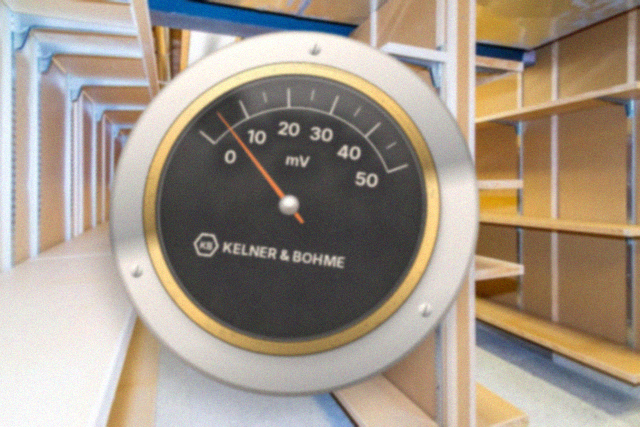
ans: 5; mV
